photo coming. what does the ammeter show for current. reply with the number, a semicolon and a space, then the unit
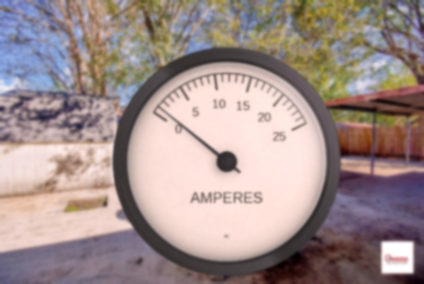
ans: 1; A
